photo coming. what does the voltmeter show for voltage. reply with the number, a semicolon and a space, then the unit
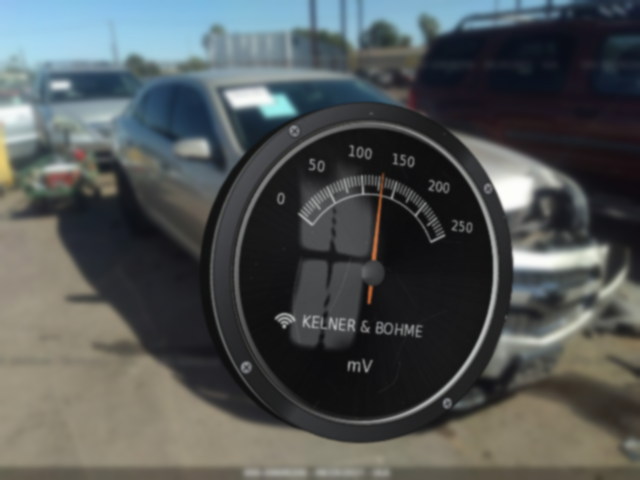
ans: 125; mV
